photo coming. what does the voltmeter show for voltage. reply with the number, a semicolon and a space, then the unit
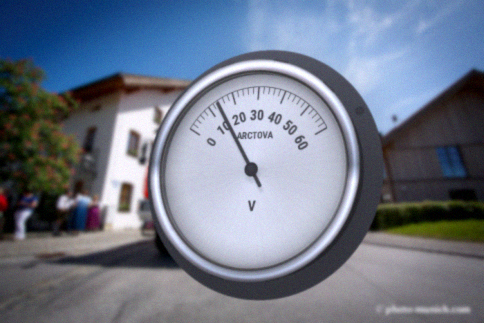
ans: 14; V
